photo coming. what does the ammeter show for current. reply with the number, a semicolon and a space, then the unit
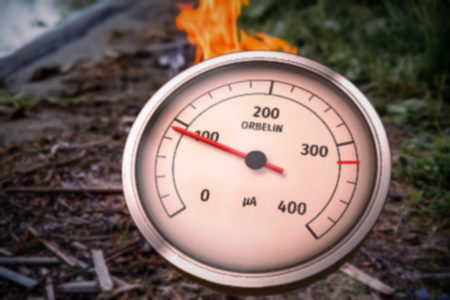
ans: 90; µA
